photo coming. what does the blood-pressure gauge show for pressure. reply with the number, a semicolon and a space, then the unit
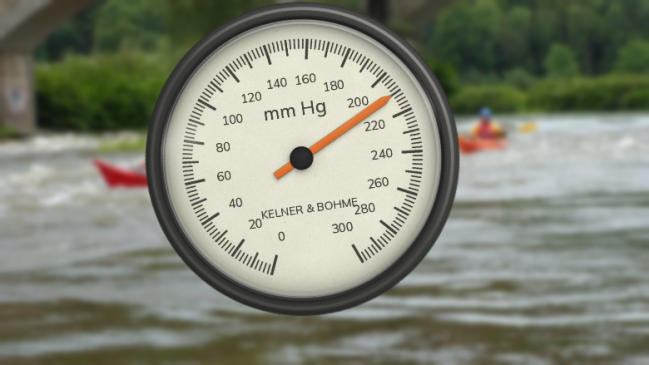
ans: 210; mmHg
